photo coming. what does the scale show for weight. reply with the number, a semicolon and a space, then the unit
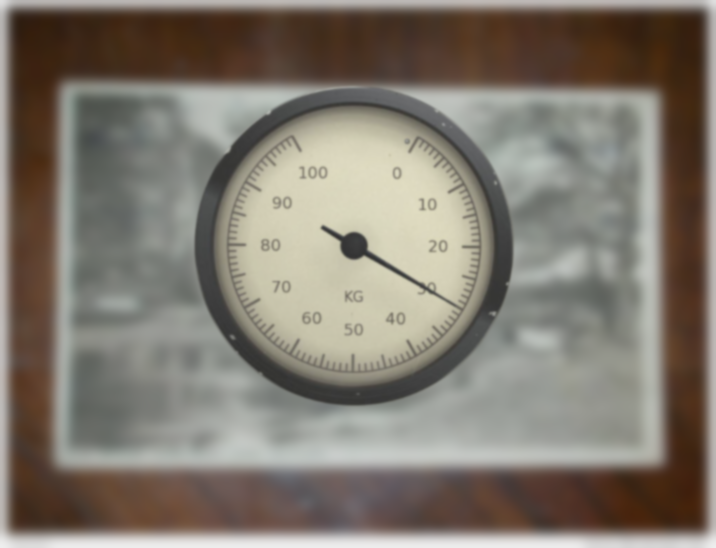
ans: 30; kg
